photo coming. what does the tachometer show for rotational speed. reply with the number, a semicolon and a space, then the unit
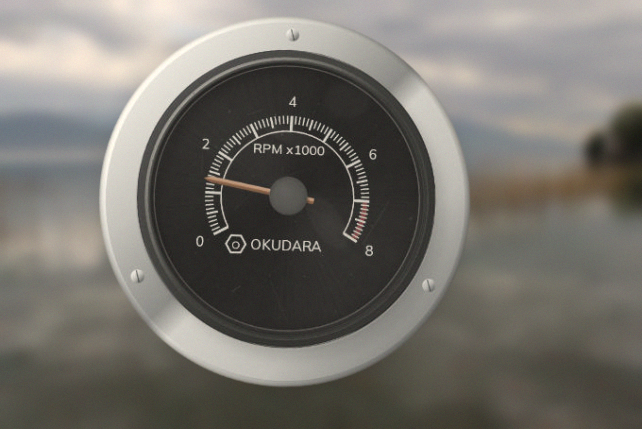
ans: 1300; rpm
